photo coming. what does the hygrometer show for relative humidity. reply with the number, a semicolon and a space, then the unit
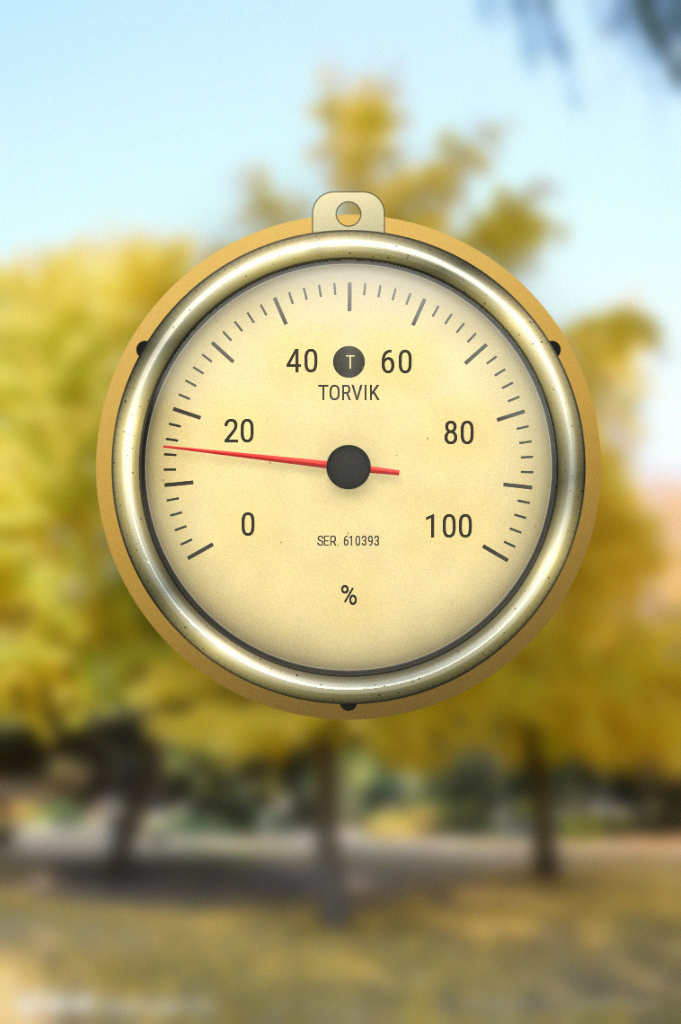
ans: 15; %
